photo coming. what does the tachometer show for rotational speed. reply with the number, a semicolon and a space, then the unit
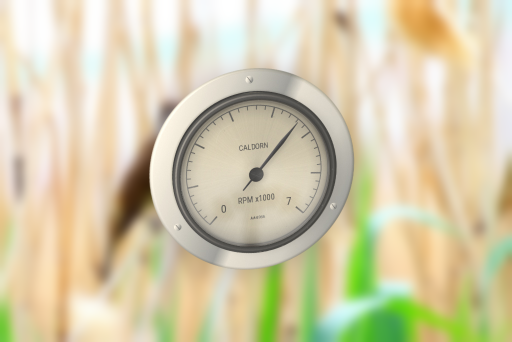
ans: 4600; rpm
